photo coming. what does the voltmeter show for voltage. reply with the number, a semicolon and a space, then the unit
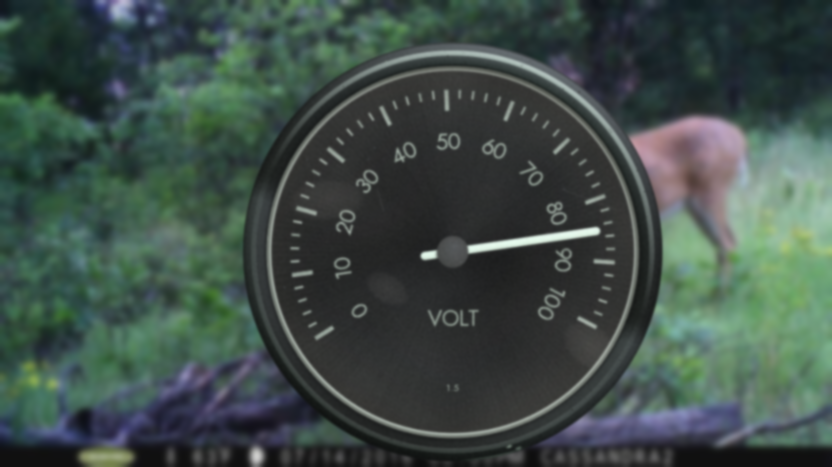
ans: 85; V
